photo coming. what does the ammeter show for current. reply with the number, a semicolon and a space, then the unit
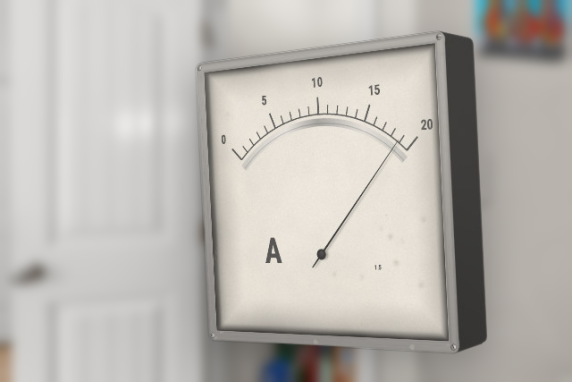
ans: 19; A
